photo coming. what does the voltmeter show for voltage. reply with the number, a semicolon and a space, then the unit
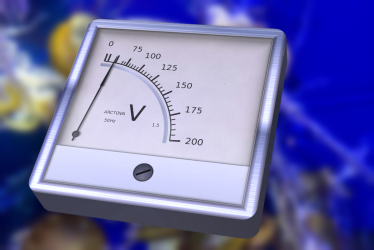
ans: 50; V
